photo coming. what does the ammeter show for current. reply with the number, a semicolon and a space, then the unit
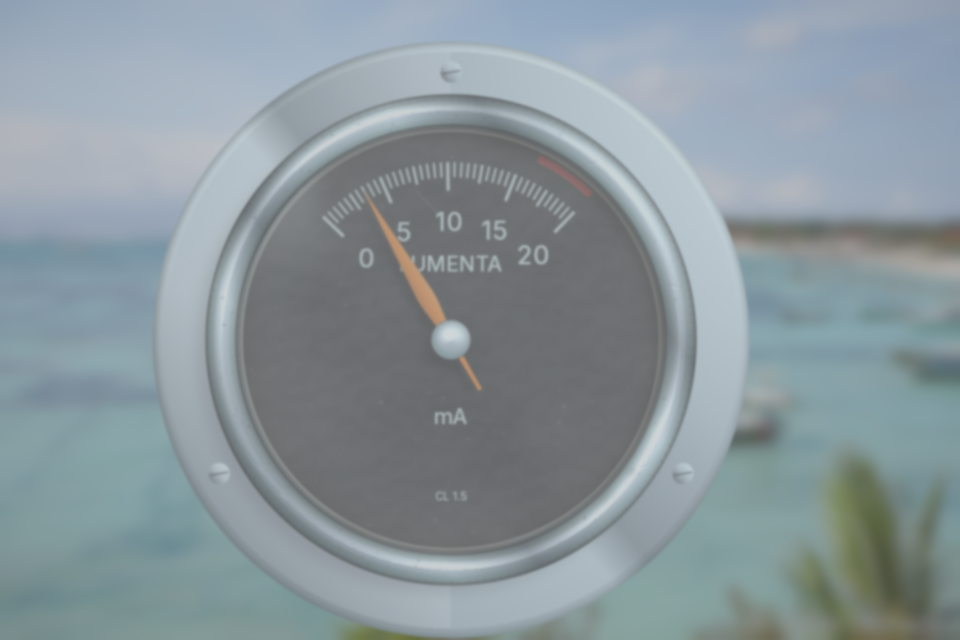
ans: 3.5; mA
